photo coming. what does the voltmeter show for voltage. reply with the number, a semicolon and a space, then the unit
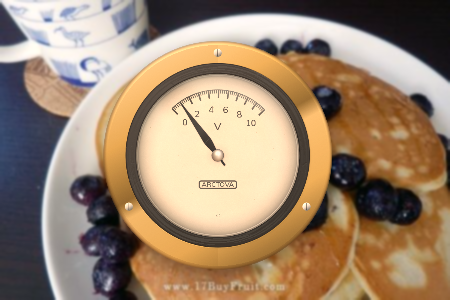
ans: 1; V
